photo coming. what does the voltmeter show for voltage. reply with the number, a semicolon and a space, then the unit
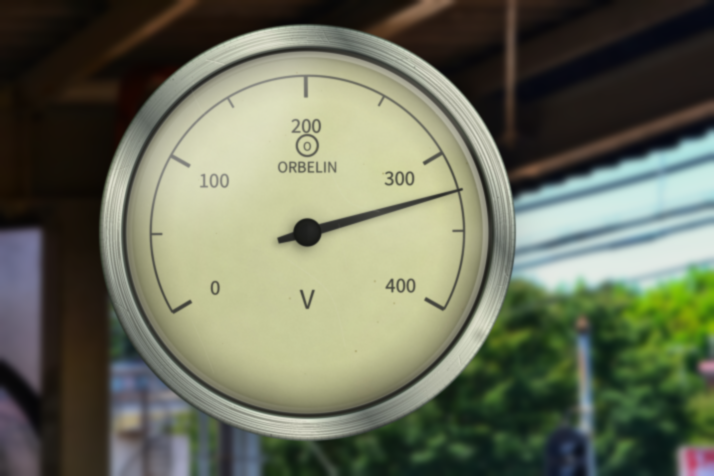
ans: 325; V
